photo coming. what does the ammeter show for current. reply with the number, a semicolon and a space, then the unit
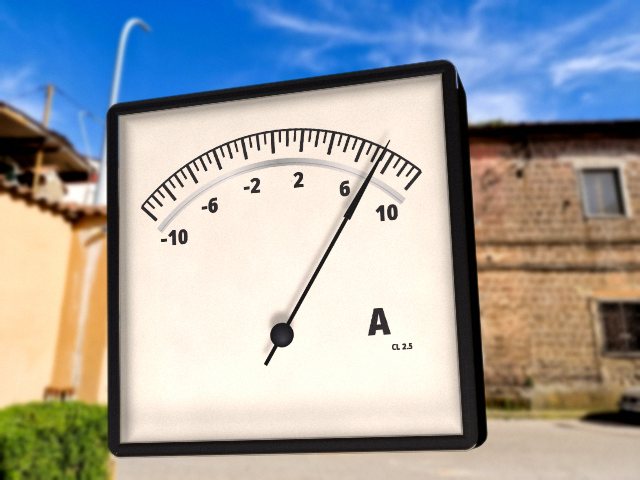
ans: 7.5; A
